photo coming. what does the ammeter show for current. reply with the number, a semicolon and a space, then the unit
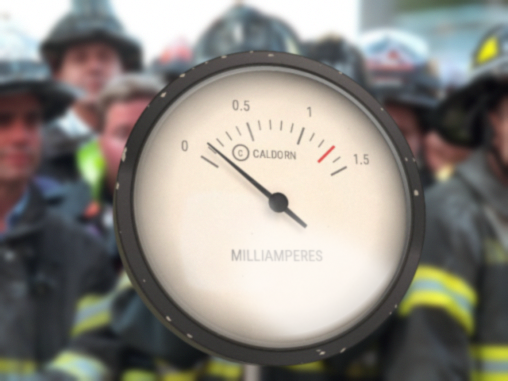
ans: 0.1; mA
